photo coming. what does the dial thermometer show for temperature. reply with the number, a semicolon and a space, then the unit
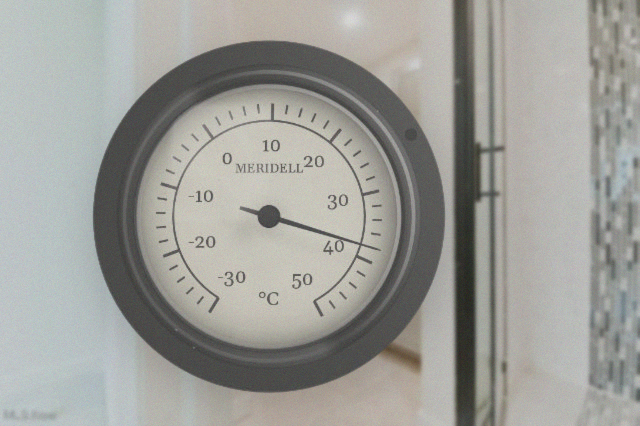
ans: 38; °C
